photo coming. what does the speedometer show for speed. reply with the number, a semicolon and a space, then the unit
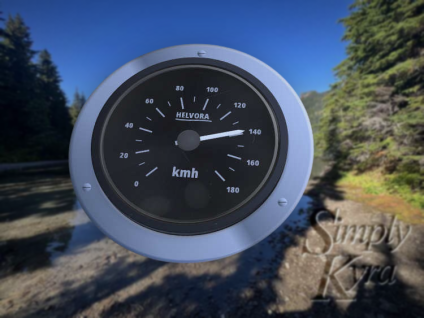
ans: 140; km/h
